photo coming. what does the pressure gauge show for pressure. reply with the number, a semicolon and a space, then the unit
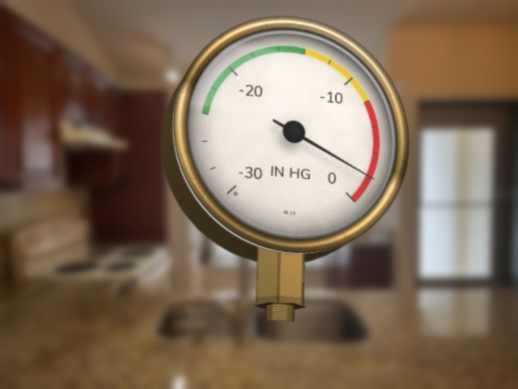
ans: -2; inHg
